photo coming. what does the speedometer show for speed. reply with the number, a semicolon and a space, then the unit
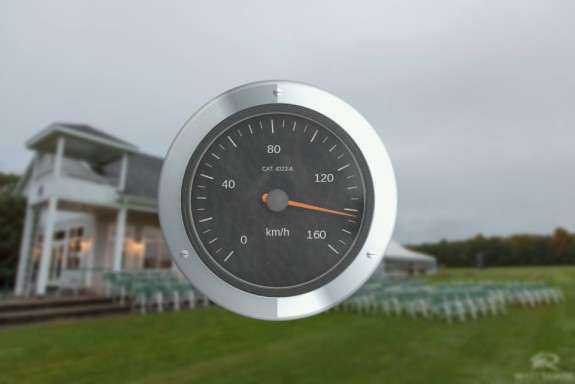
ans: 142.5; km/h
